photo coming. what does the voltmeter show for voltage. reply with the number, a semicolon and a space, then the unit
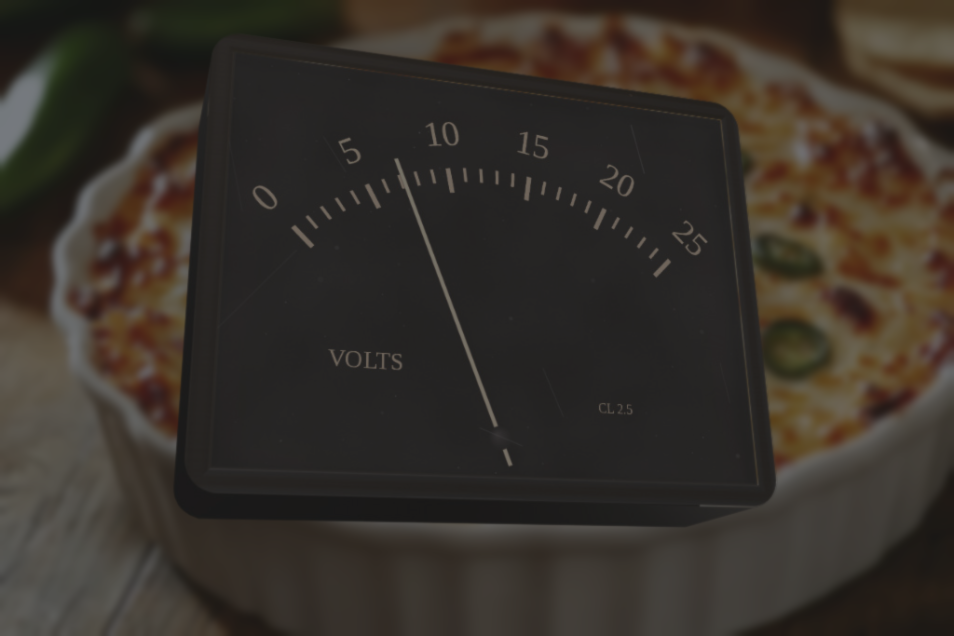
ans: 7; V
